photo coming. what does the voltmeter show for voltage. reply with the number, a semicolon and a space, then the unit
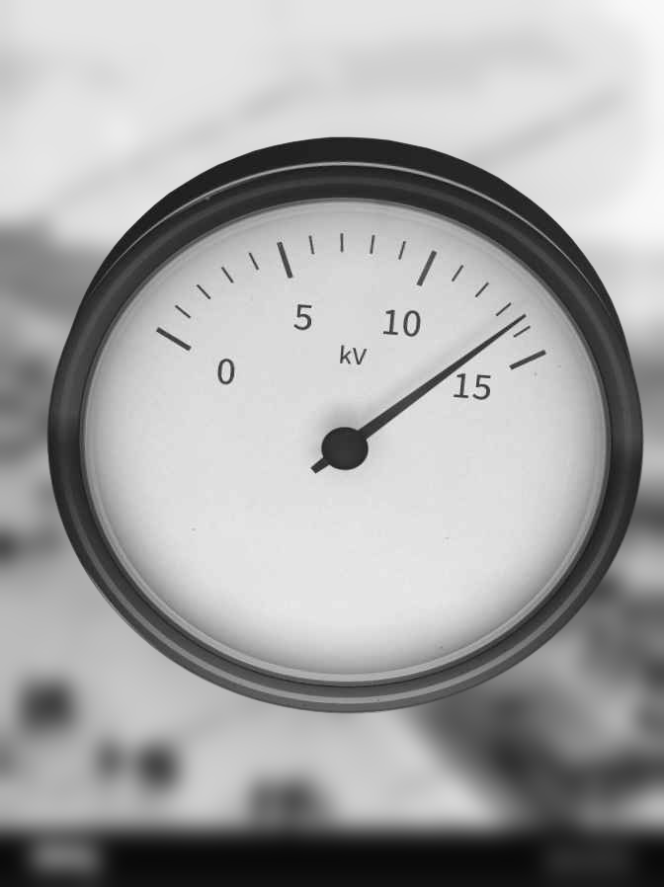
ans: 13.5; kV
